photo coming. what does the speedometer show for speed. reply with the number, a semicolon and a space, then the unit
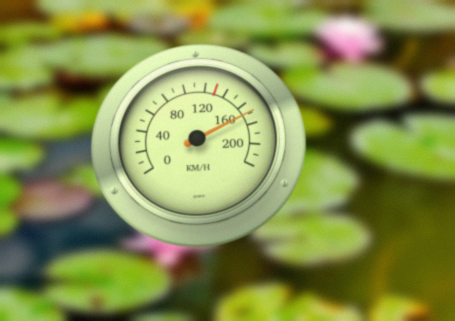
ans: 170; km/h
